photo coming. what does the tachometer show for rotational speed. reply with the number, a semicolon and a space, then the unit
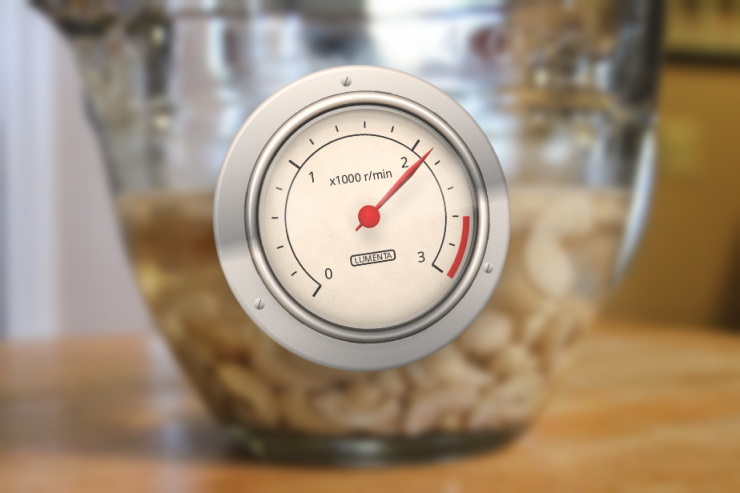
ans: 2100; rpm
